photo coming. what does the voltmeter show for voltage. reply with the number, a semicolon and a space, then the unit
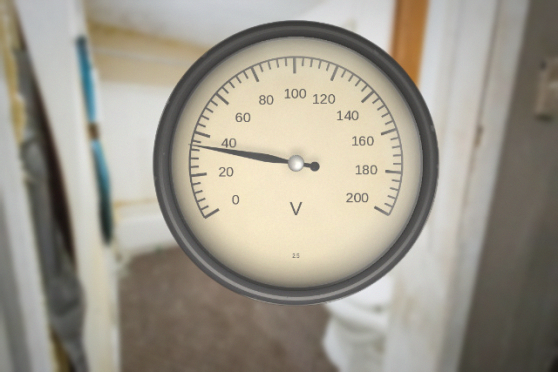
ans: 34; V
